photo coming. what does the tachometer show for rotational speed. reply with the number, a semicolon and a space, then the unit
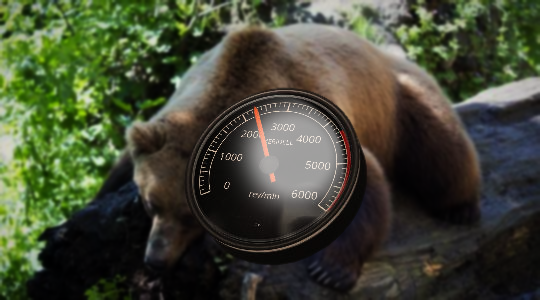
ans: 2300; rpm
